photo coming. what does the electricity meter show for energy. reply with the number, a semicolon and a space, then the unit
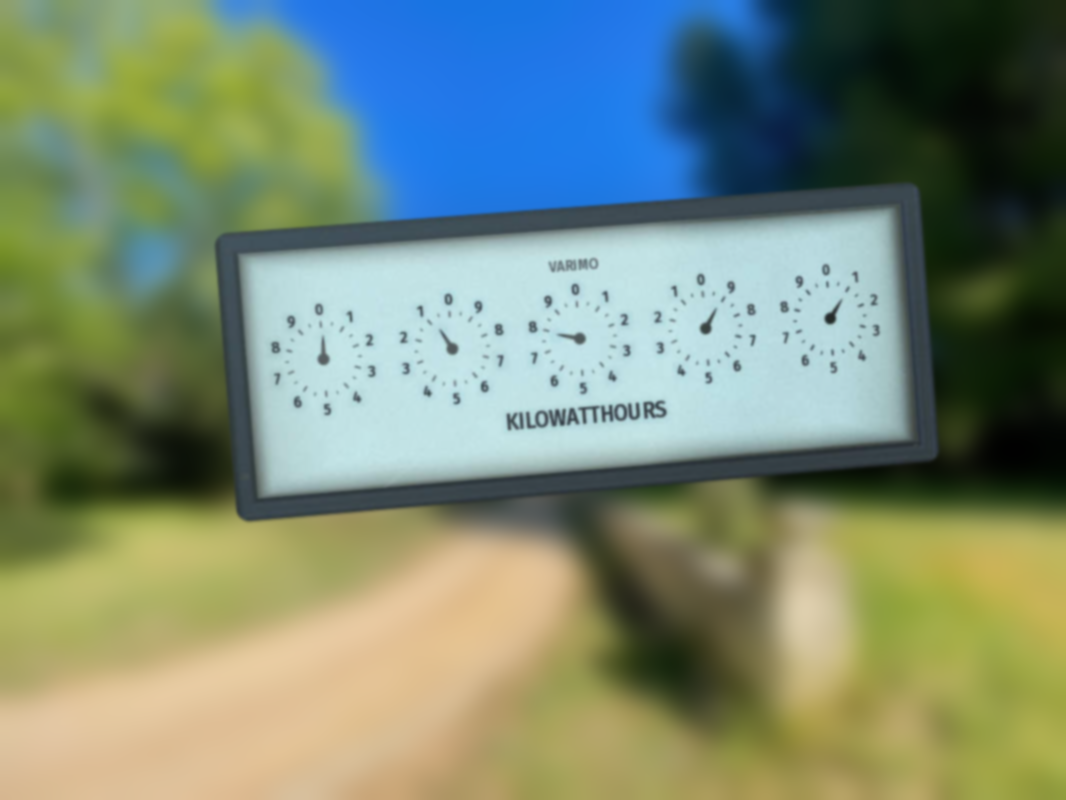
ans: 791; kWh
